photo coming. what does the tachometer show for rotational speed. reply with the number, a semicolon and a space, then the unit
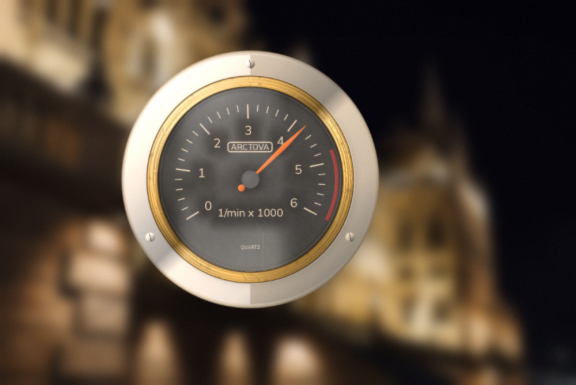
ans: 4200; rpm
